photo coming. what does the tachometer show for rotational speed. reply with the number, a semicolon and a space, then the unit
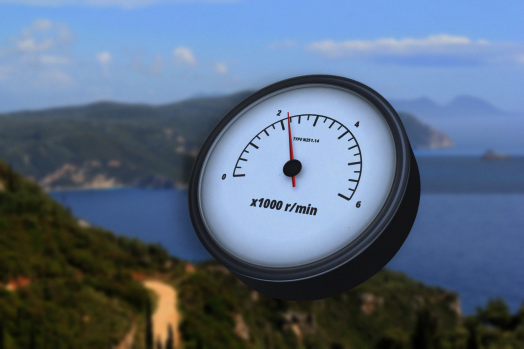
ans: 2250; rpm
